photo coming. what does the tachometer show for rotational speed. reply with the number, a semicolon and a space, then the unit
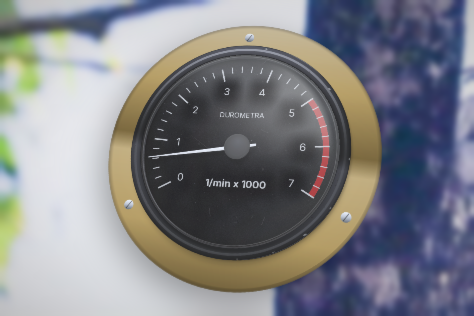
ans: 600; rpm
